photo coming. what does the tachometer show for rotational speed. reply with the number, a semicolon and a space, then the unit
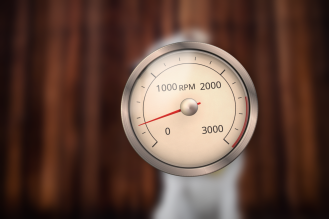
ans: 300; rpm
